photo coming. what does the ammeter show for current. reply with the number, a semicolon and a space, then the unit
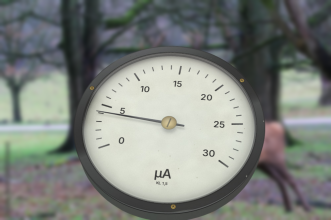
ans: 4; µA
